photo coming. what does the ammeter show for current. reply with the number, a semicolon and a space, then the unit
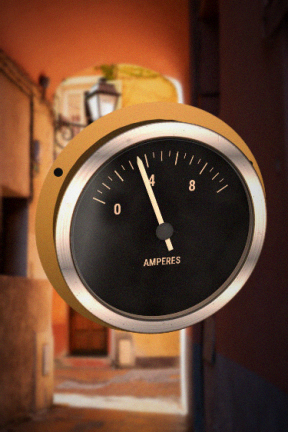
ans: 3.5; A
